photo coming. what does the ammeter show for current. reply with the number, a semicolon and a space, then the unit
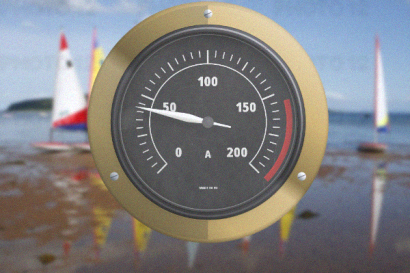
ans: 42.5; A
